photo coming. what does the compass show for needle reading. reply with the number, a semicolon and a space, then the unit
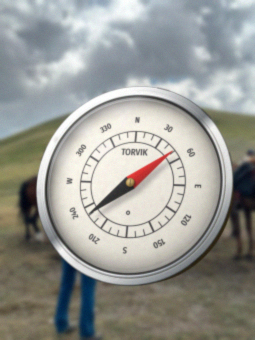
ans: 50; °
